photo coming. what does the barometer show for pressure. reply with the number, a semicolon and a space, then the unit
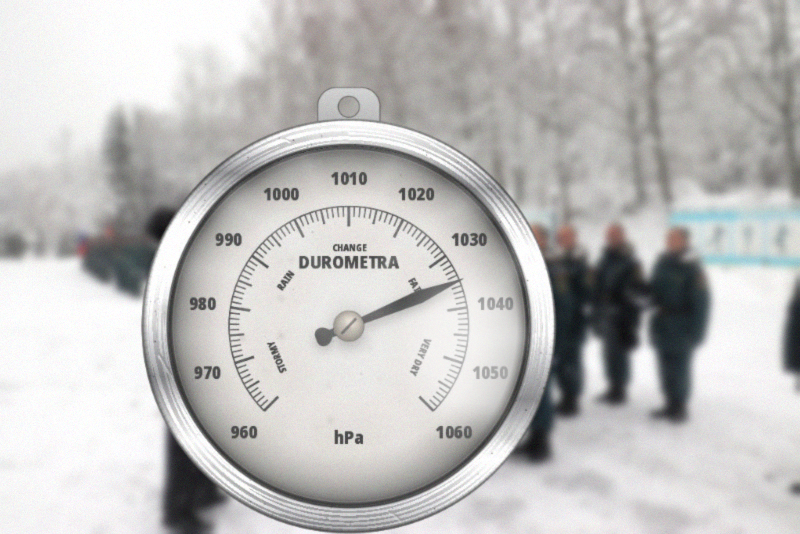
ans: 1035; hPa
